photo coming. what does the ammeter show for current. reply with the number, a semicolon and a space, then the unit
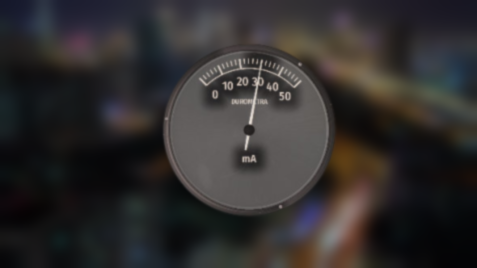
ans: 30; mA
